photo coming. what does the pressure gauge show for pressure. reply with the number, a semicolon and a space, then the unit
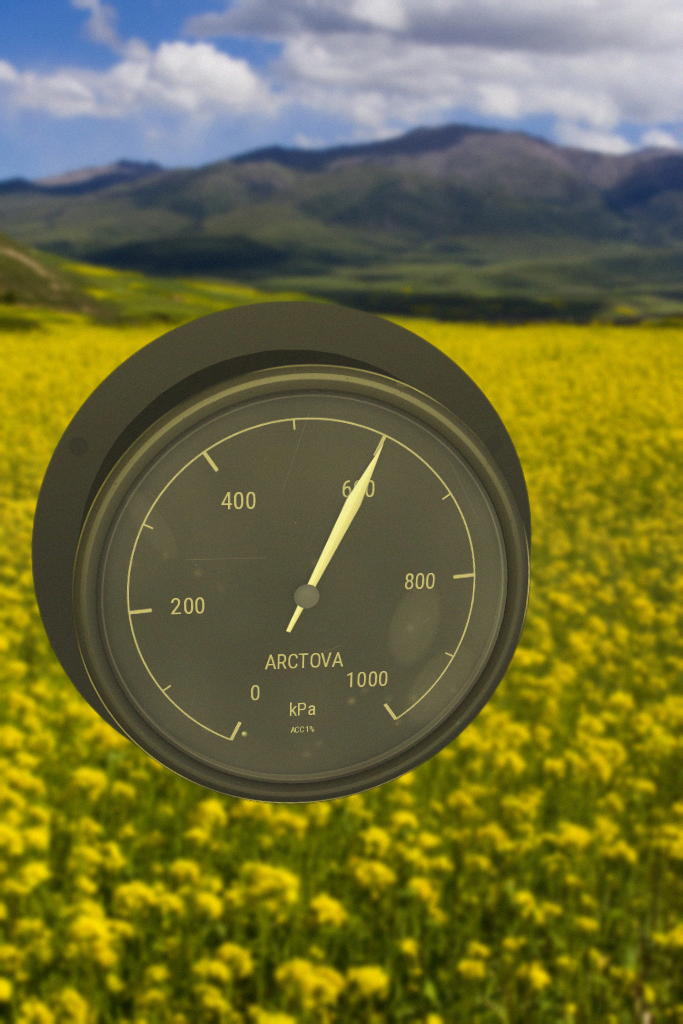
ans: 600; kPa
